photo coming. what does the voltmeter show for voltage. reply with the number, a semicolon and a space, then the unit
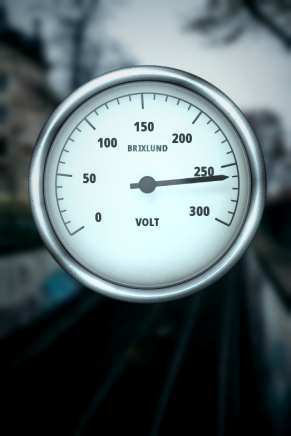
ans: 260; V
